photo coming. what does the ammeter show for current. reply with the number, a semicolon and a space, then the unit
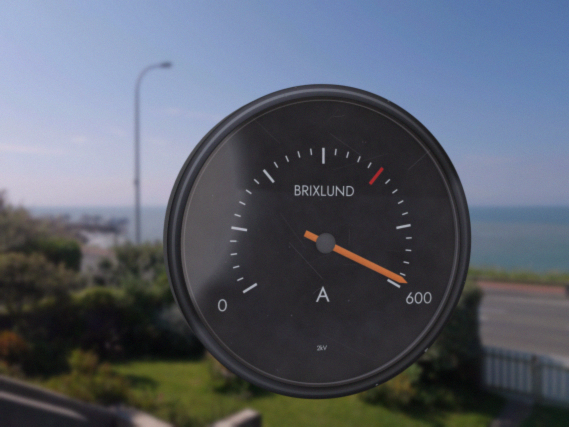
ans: 590; A
